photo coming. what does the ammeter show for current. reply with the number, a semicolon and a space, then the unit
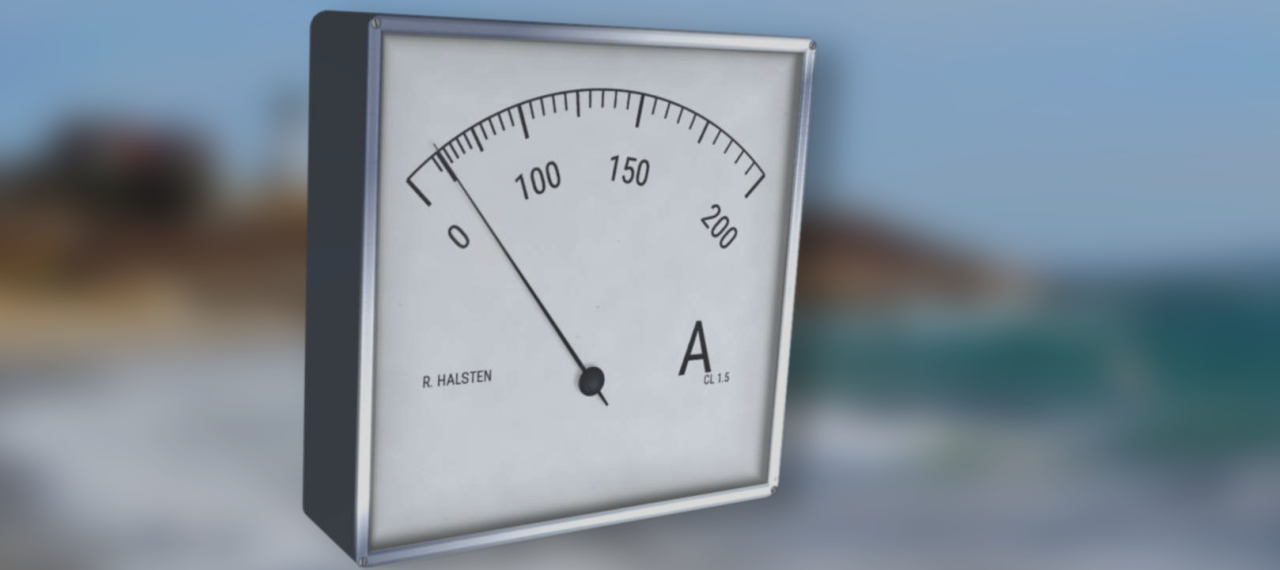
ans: 50; A
